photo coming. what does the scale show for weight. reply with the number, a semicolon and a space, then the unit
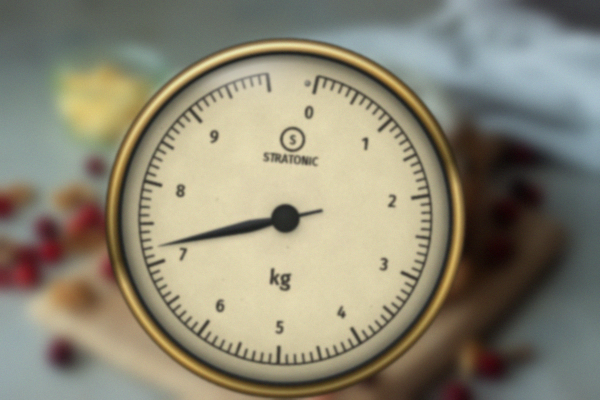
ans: 7.2; kg
